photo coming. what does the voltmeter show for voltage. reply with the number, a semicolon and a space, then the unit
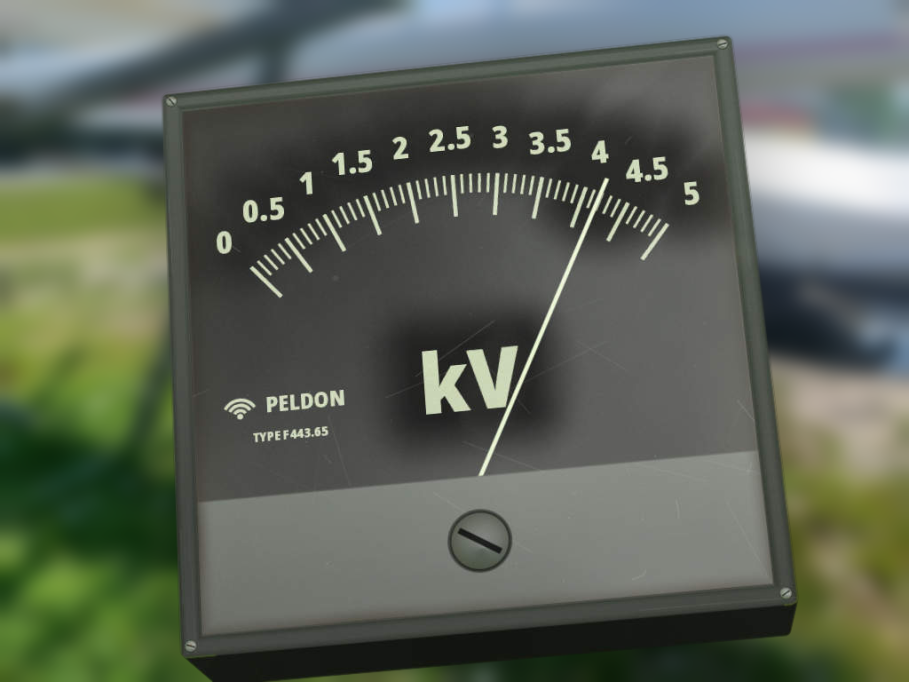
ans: 4.2; kV
